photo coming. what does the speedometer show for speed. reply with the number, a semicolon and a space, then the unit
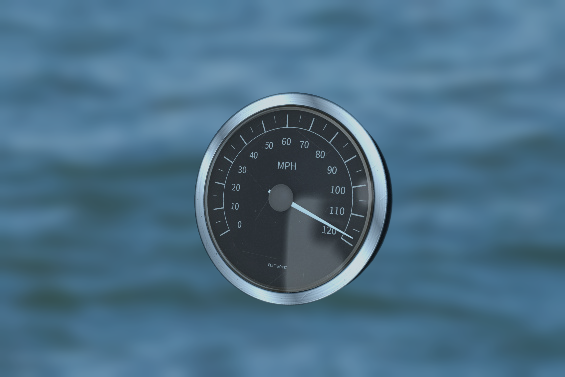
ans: 117.5; mph
